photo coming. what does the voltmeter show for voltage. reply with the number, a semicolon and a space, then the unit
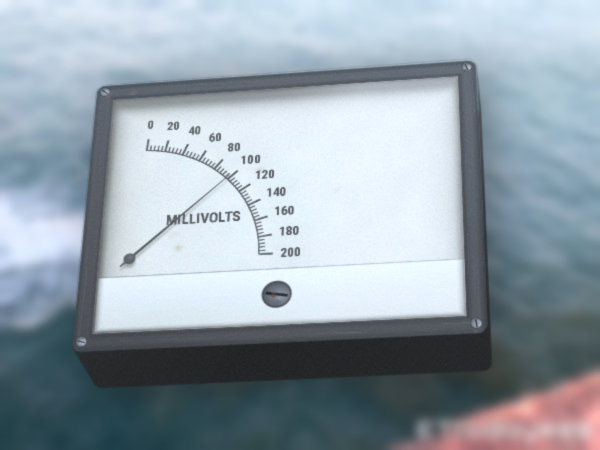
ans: 100; mV
